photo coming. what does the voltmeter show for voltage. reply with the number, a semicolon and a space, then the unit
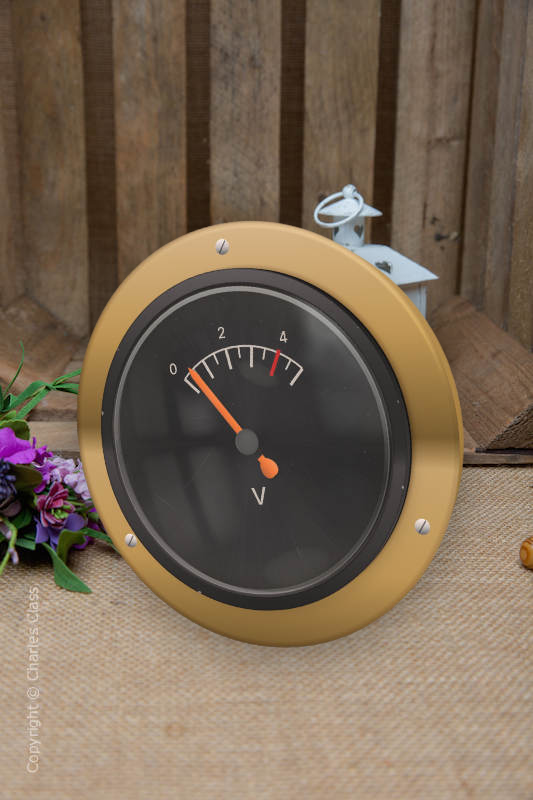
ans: 0.5; V
